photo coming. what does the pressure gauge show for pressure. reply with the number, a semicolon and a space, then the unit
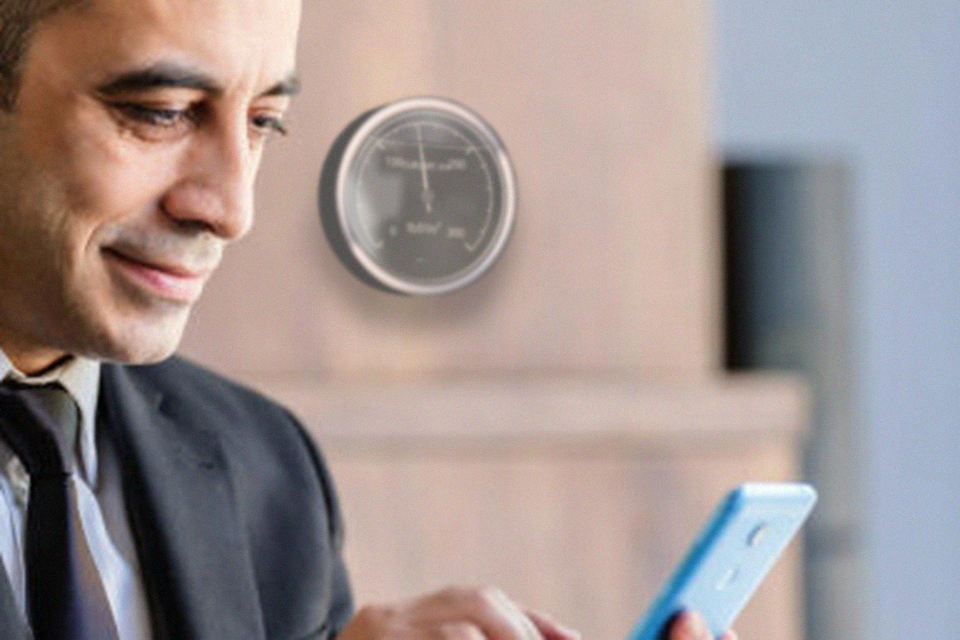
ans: 140; psi
